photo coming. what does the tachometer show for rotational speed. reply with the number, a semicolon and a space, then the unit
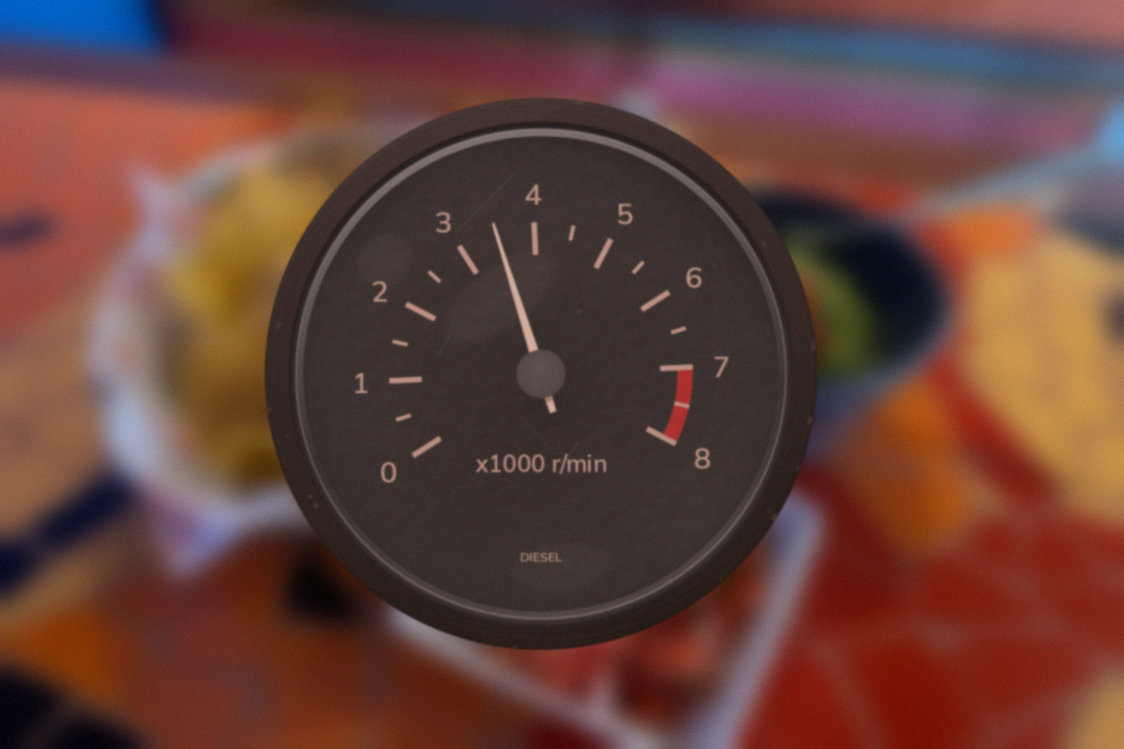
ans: 3500; rpm
